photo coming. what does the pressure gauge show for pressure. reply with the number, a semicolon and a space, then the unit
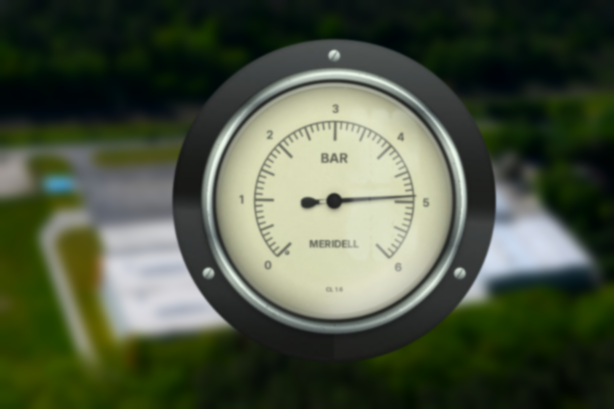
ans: 4.9; bar
